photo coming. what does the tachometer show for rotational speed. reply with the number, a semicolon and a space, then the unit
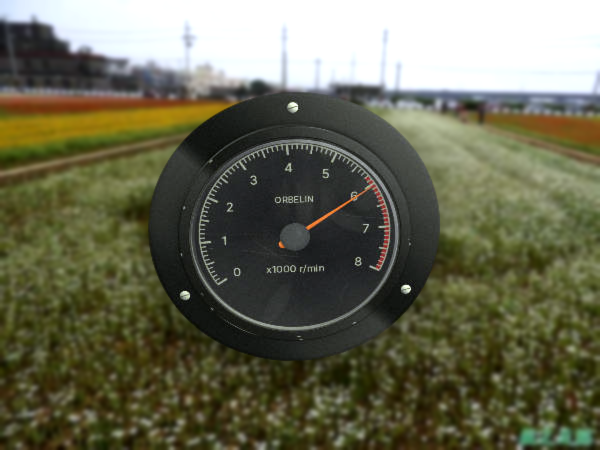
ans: 6000; rpm
